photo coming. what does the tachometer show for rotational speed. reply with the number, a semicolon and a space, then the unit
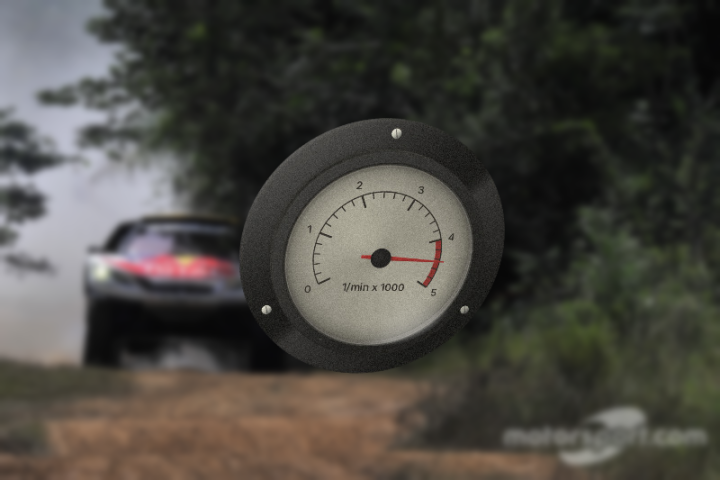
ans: 4400; rpm
